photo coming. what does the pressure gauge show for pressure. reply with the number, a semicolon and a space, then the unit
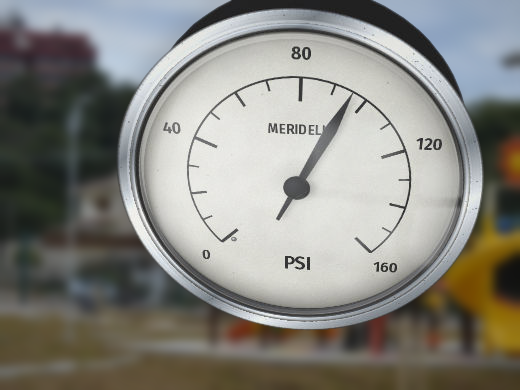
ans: 95; psi
